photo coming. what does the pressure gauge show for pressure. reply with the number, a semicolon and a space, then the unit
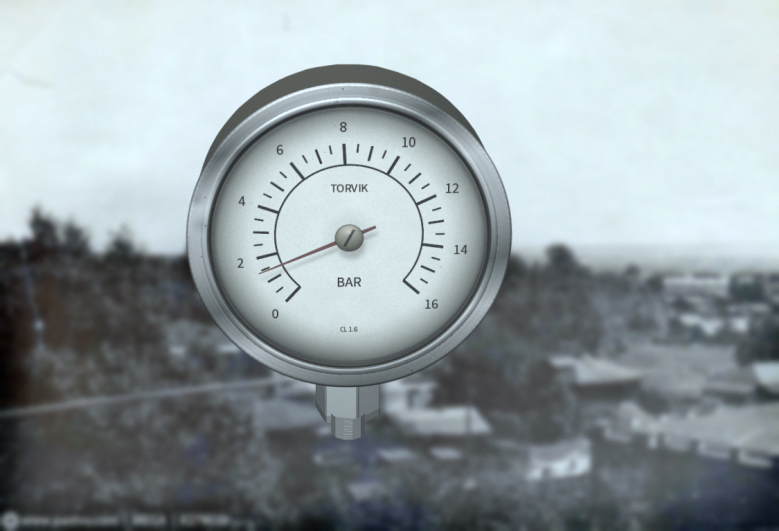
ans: 1.5; bar
